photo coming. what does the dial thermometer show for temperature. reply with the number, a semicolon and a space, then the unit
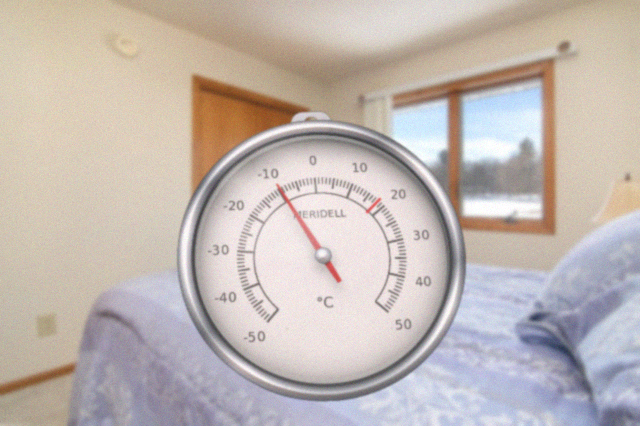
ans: -10; °C
